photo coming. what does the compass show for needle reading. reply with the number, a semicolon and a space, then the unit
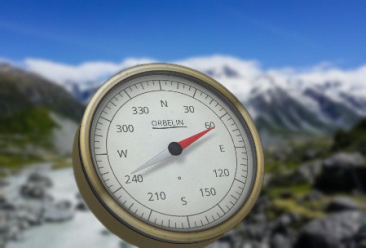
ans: 65; °
